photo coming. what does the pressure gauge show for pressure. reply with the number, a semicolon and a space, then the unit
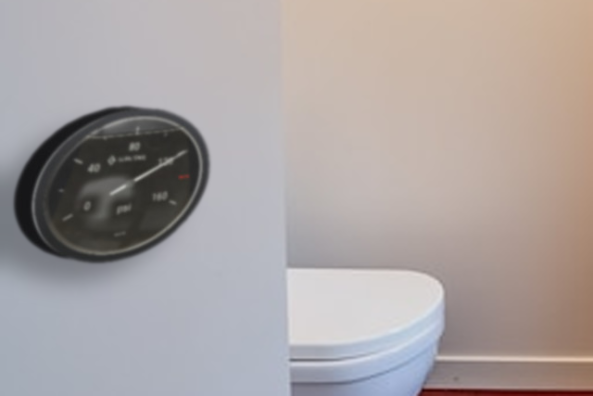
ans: 120; psi
